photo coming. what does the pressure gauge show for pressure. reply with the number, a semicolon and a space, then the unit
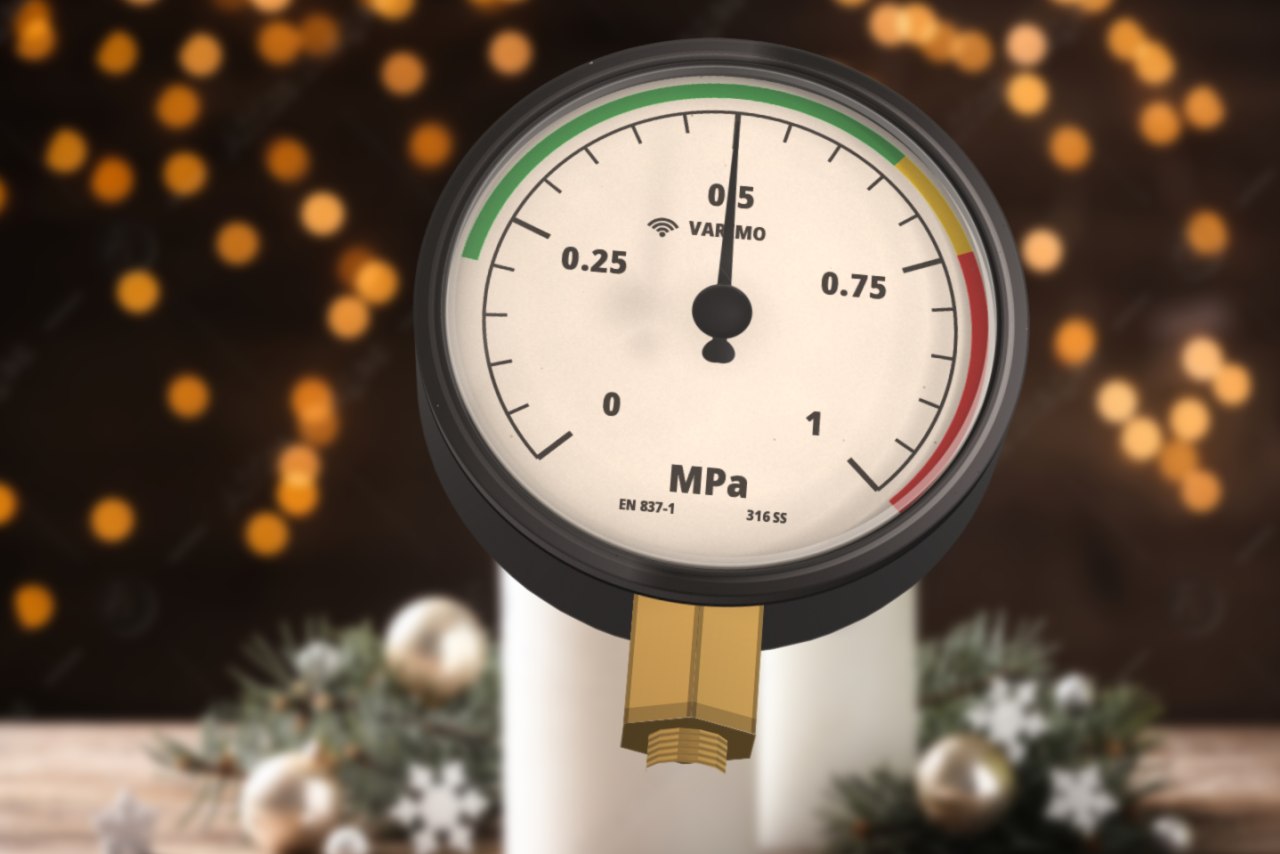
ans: 0.5; MPa
